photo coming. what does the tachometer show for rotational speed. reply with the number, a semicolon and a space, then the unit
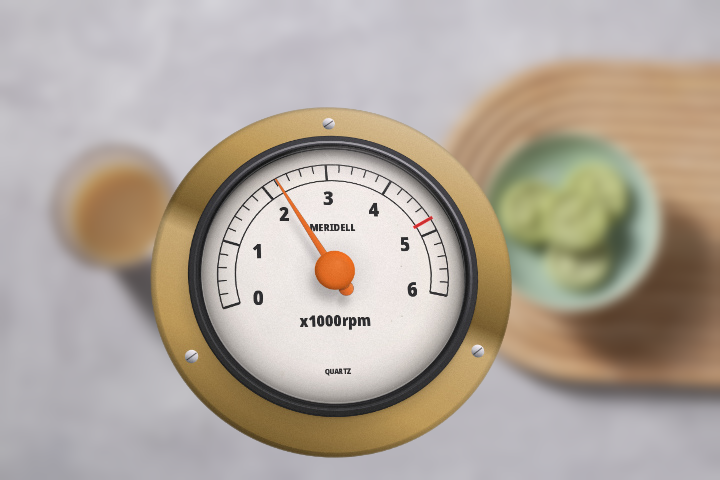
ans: 2200; rpm
